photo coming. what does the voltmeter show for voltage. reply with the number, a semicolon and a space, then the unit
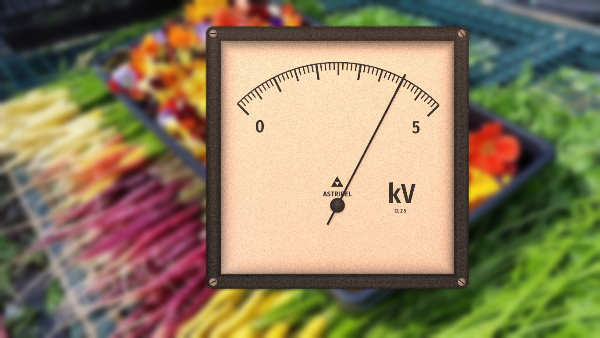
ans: 4; kV
